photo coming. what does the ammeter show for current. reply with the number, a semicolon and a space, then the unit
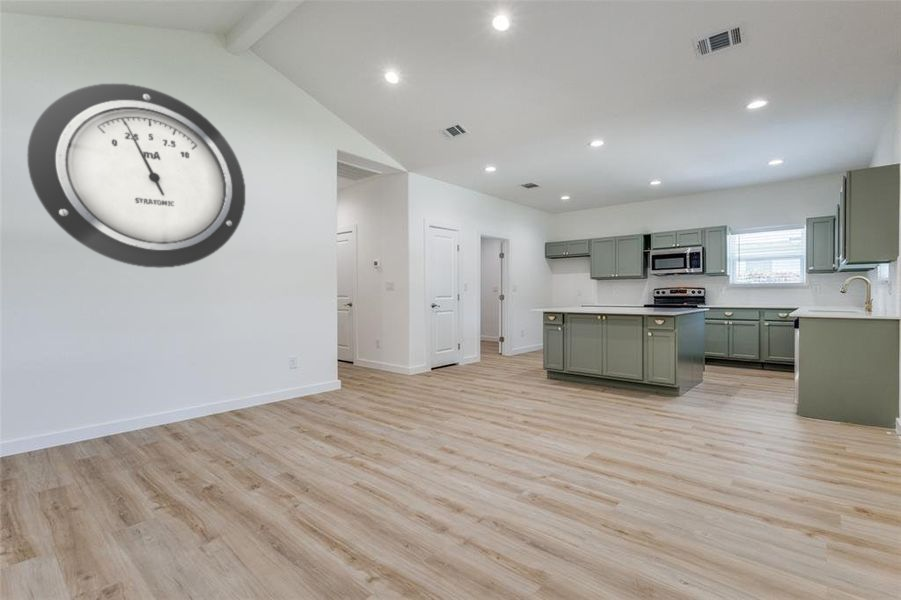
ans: 2.5; mA
